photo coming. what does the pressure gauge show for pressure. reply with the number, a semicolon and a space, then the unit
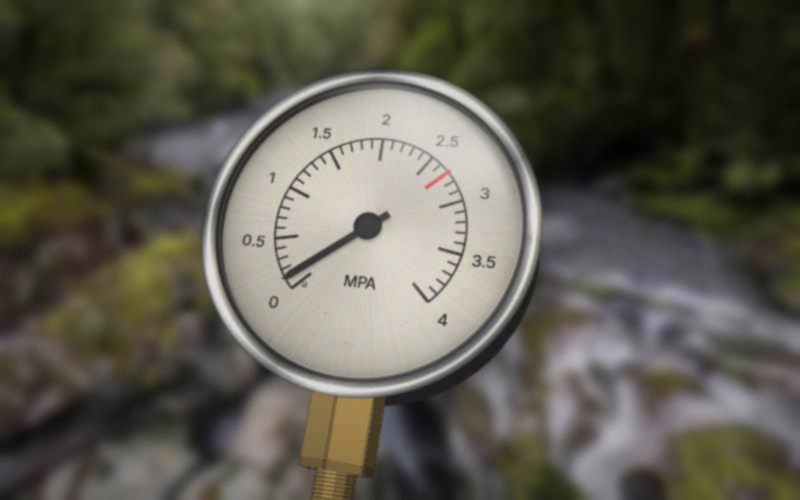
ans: 0.1; MPa
